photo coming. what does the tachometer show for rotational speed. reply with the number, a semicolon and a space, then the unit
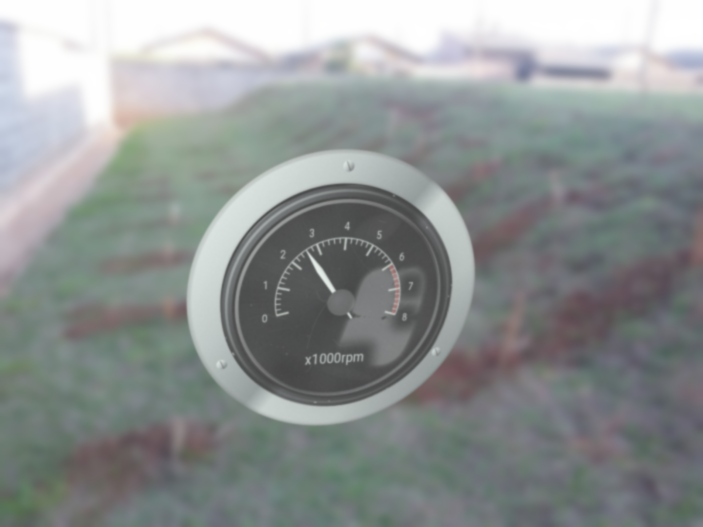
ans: 2600; rpm
